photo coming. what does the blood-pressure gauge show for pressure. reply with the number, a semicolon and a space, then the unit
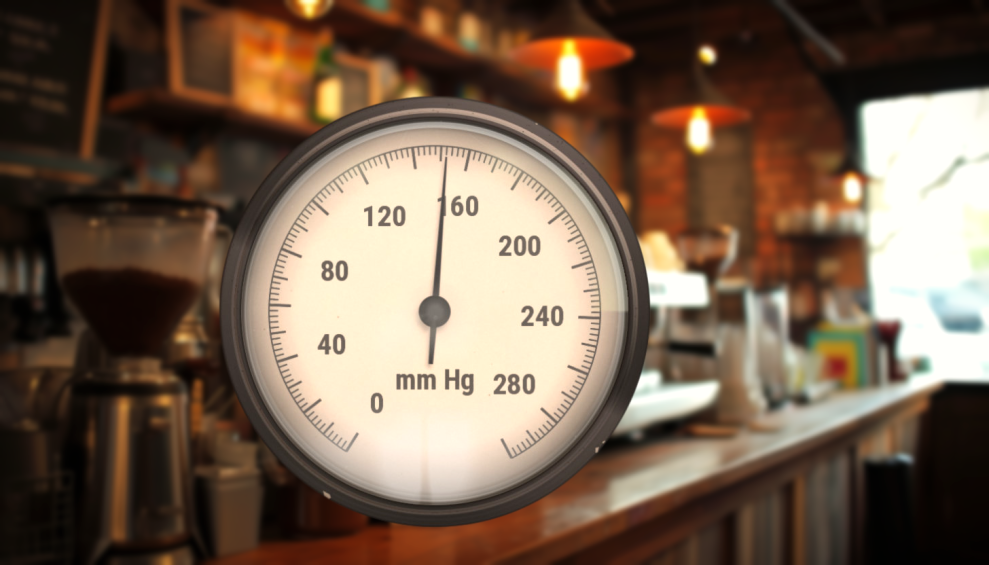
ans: 152; mmHg
